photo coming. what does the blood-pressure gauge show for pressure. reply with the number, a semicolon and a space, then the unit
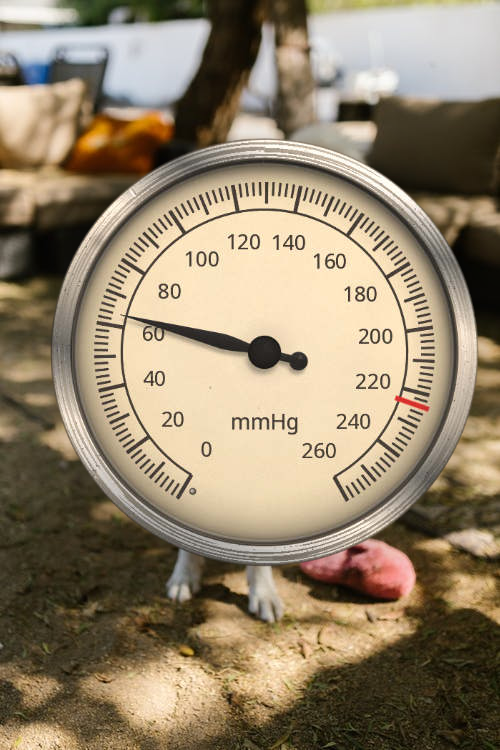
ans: 64; mmHg
